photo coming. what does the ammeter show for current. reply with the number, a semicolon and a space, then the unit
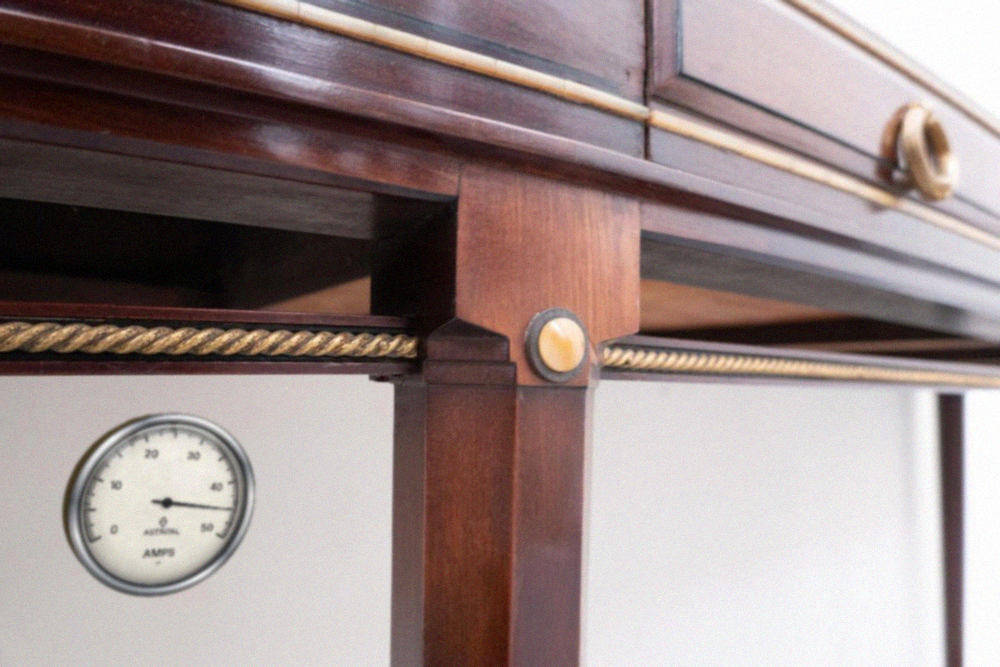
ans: 45; A
